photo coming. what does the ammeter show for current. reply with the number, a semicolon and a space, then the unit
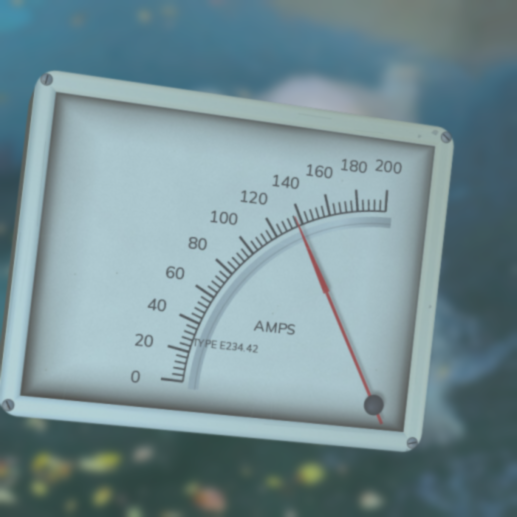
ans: 136; A
